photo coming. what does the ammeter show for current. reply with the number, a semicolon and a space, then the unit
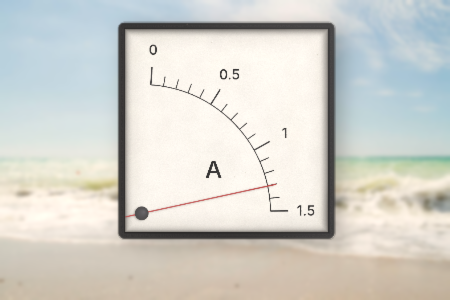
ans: 1.3; A
